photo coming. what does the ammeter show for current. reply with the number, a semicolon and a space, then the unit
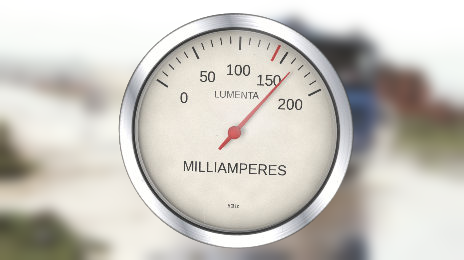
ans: 165; mA
